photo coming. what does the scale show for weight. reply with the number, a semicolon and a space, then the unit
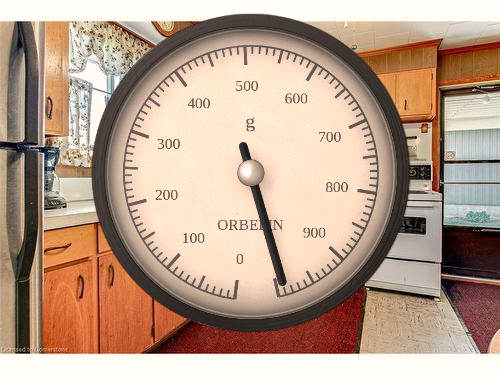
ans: 990; g
